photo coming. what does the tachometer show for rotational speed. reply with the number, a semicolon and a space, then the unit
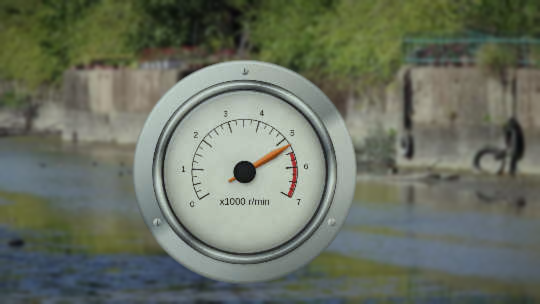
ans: 5250; rpm
